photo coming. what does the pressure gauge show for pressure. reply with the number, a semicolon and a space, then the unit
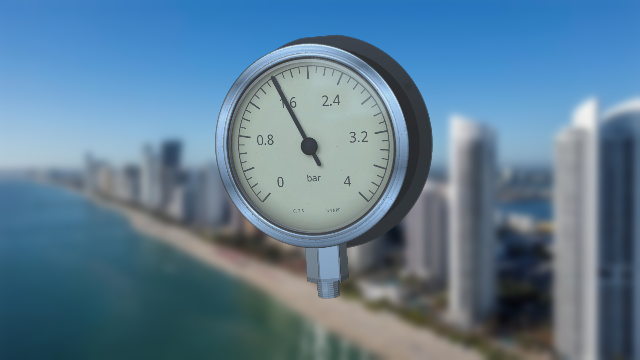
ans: 1.6; bar
